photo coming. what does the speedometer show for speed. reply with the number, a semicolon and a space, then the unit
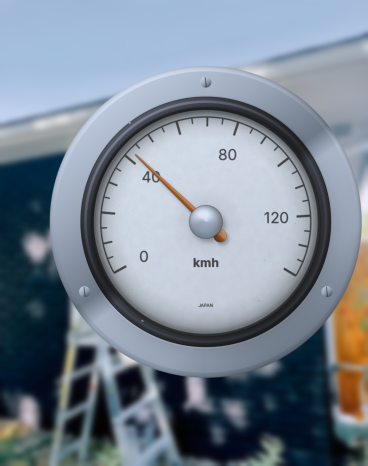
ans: 42.5; km/h
